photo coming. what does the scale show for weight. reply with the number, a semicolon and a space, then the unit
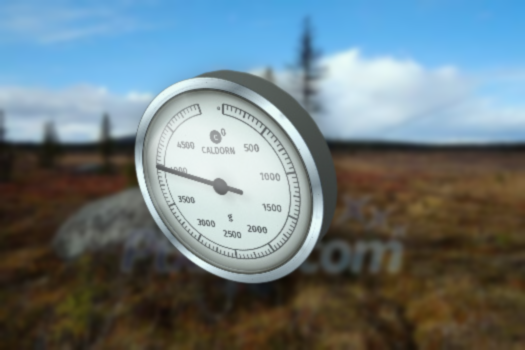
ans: 4000; g
